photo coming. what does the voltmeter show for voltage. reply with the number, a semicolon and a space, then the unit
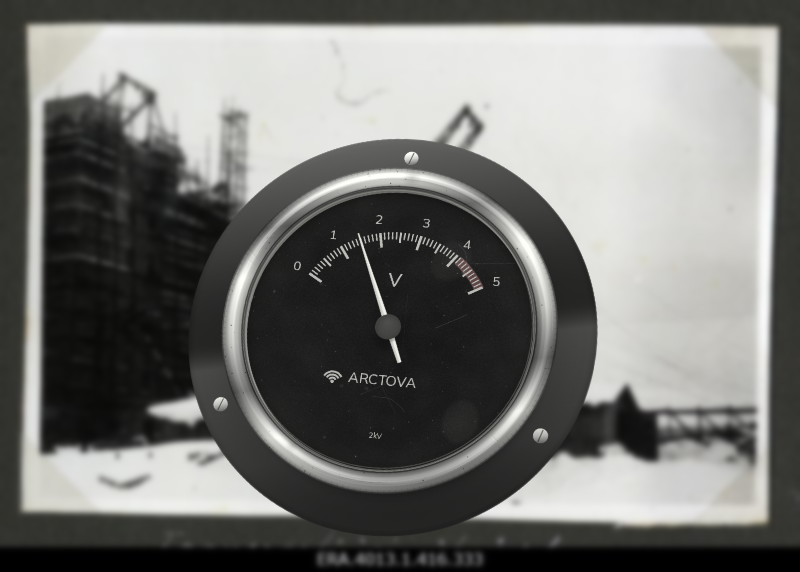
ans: 1.5; V
